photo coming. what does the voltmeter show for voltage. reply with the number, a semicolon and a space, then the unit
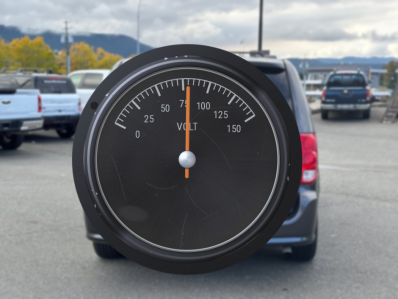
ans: 80; V
